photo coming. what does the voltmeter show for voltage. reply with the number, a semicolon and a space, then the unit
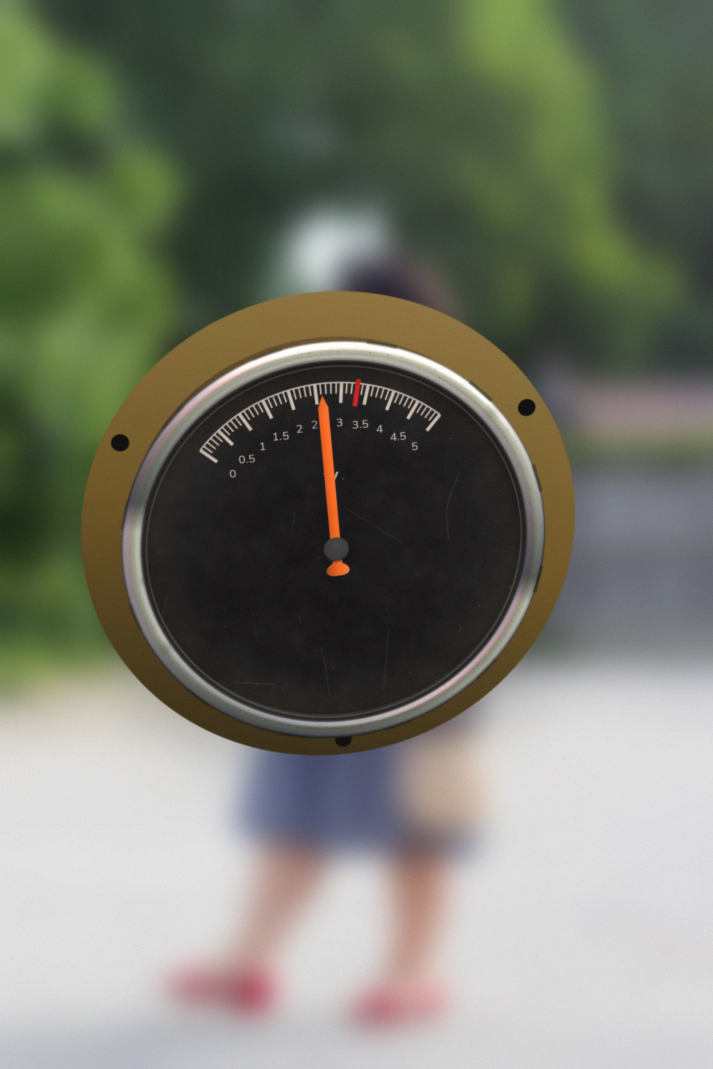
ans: 2.6; V
